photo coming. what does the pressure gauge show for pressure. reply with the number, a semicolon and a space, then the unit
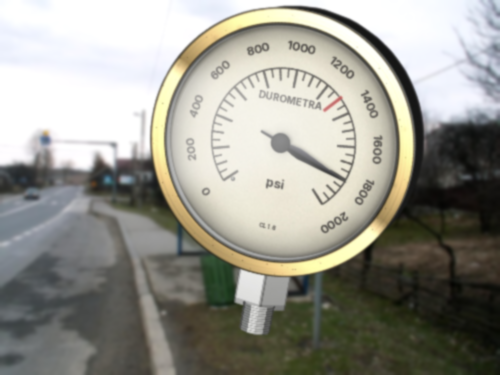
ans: 1800; psi
